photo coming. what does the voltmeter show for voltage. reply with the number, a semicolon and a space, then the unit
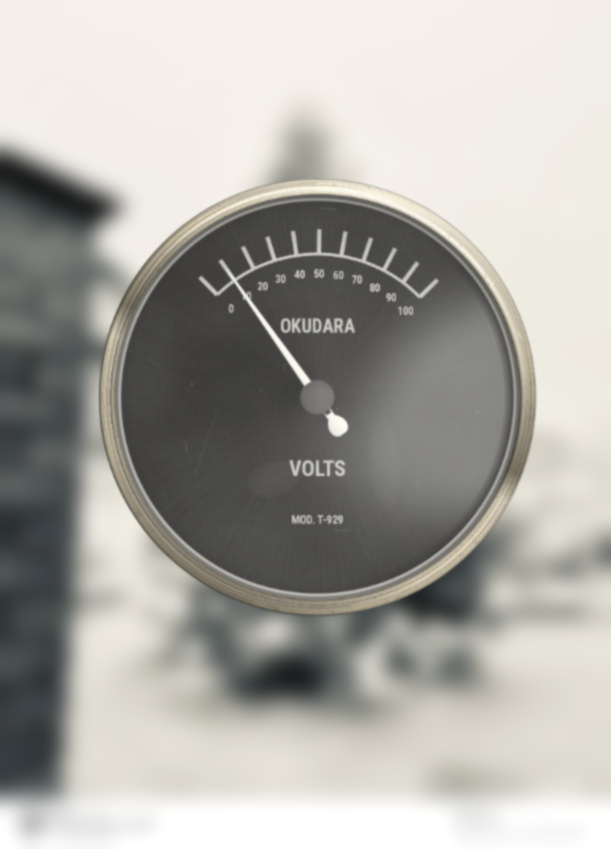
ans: 10; V
